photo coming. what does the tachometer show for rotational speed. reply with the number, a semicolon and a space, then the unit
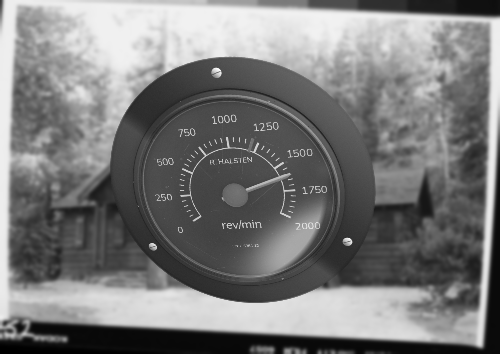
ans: 1600; rpm
